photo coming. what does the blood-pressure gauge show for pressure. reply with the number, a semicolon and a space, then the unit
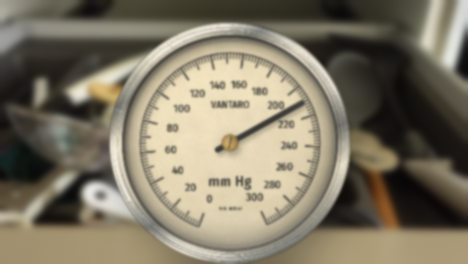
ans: 210; mmHg
